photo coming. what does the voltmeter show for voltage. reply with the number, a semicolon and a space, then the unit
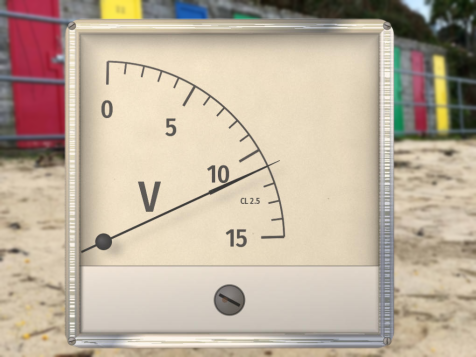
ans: 11; V
